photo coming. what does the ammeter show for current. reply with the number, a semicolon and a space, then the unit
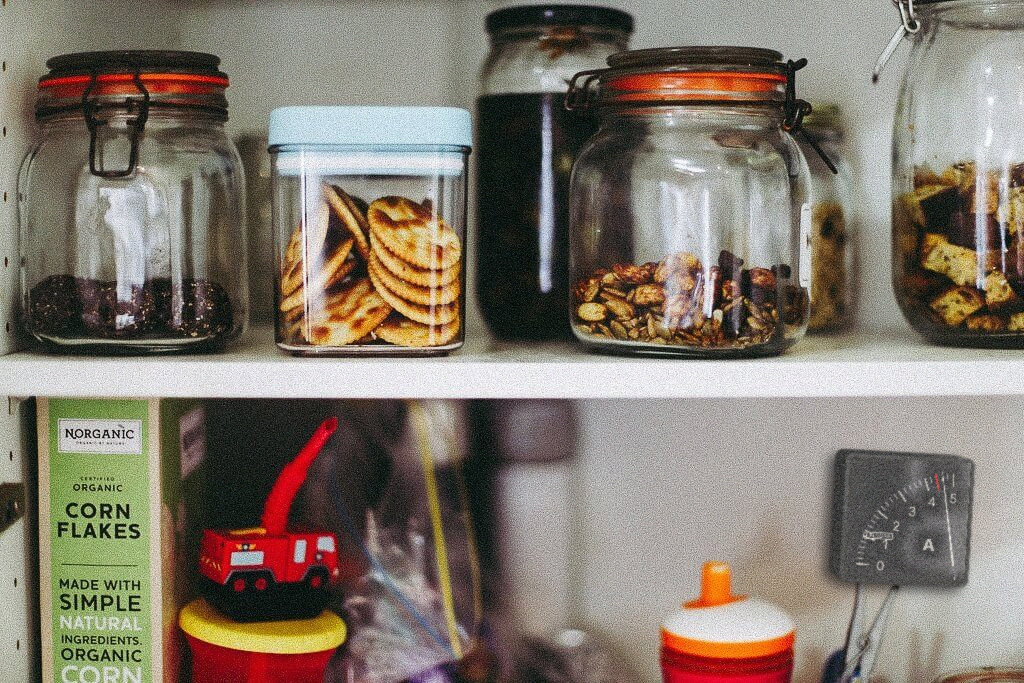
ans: 4.6; A
